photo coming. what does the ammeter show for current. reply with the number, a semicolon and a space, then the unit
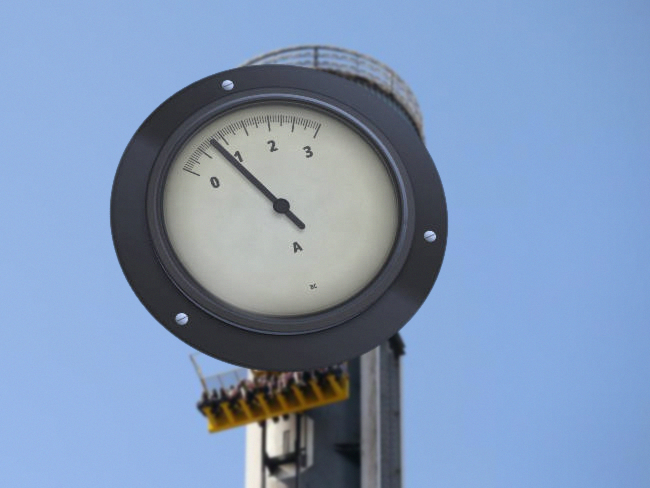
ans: 0.75; A
